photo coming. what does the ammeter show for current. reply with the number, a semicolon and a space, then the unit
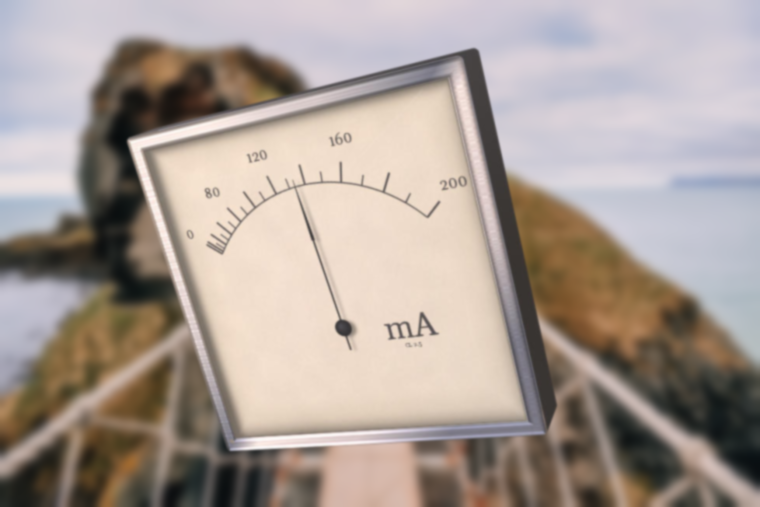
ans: 135; mA
